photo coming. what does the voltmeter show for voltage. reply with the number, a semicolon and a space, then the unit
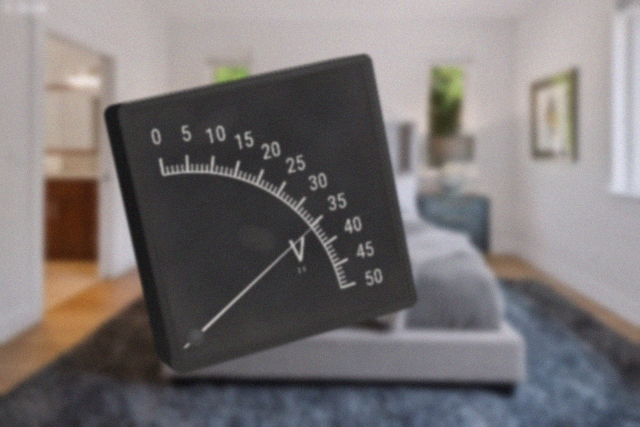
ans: 35; V
